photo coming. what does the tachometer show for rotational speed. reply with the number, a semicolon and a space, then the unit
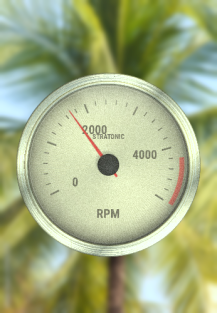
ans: 1700; rpm
